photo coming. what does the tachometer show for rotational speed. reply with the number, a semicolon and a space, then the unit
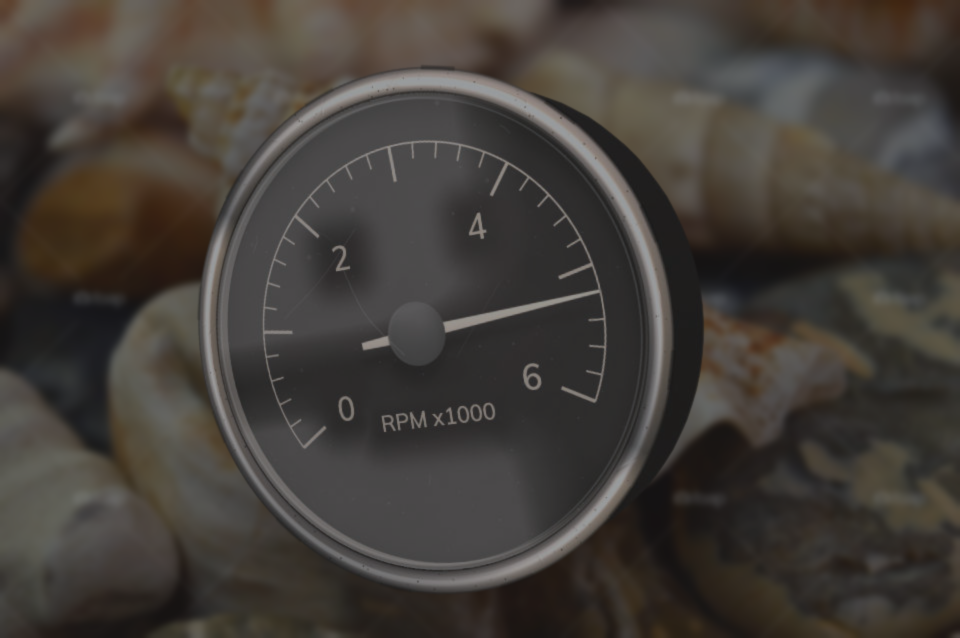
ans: 5200; rpm
